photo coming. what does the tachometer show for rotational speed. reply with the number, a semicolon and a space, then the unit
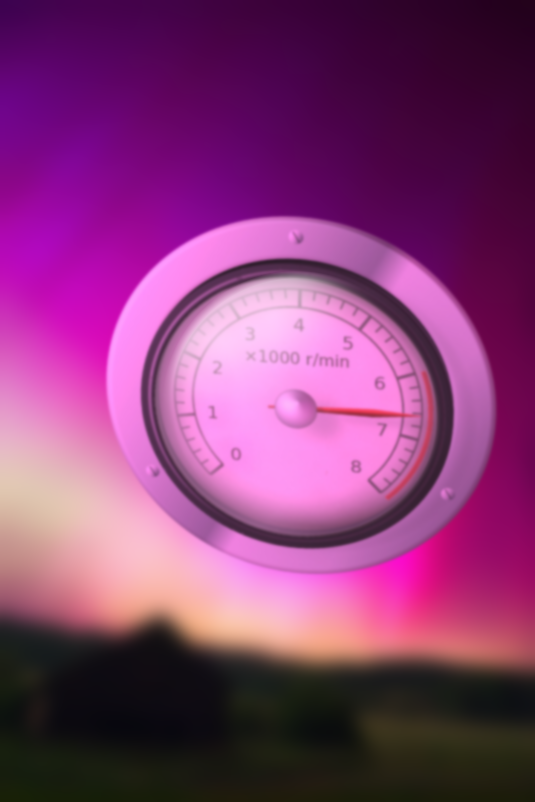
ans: 6600; rpm
